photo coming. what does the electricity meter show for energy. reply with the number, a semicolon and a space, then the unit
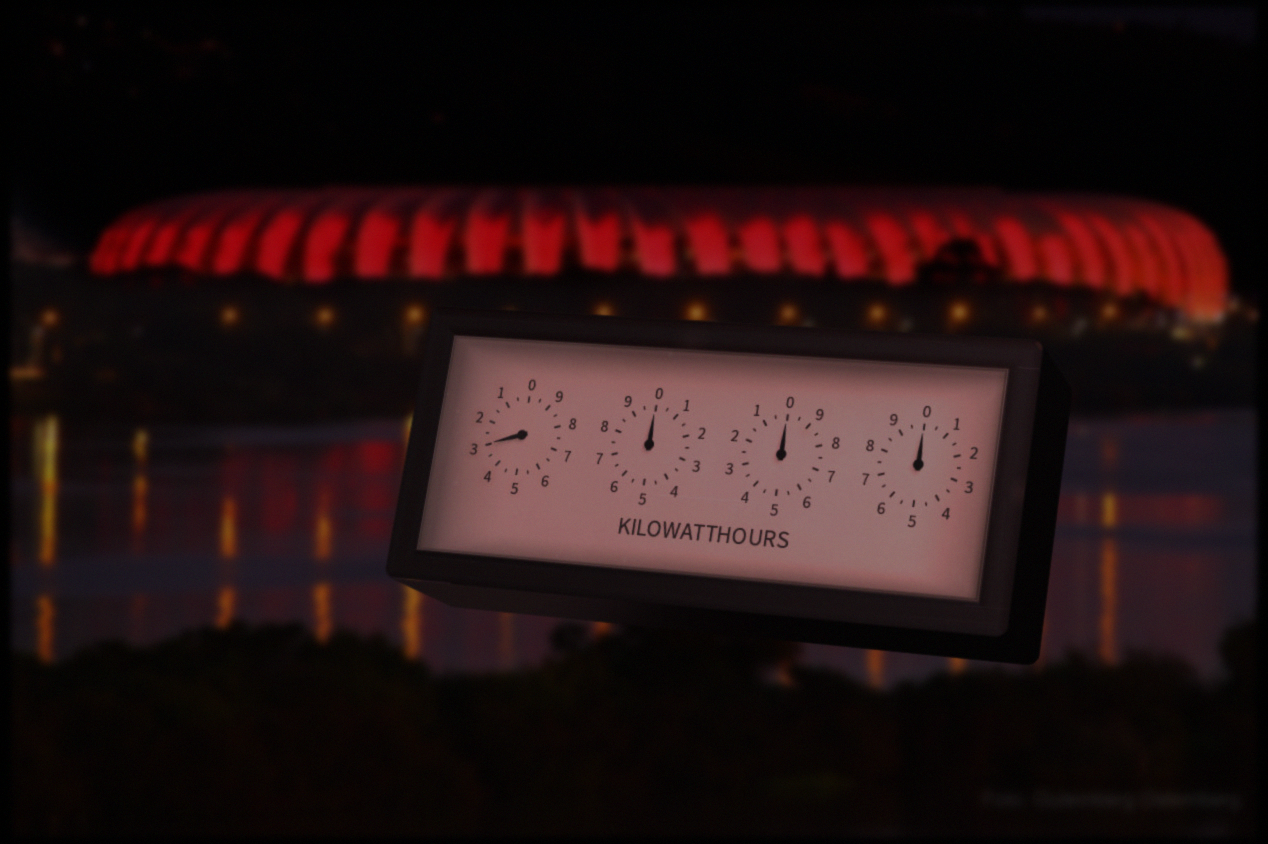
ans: 3000; kWh
